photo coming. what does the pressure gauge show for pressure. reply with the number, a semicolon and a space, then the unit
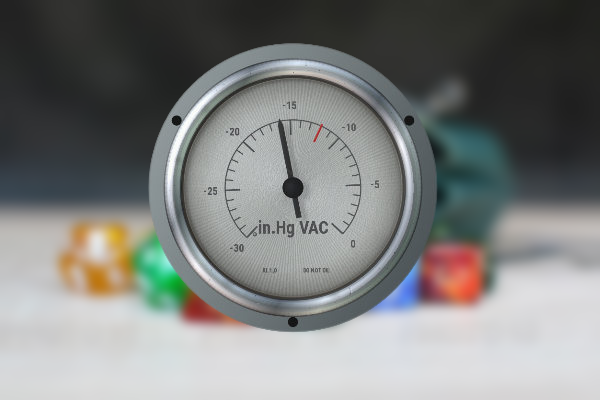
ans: -16; inHg
